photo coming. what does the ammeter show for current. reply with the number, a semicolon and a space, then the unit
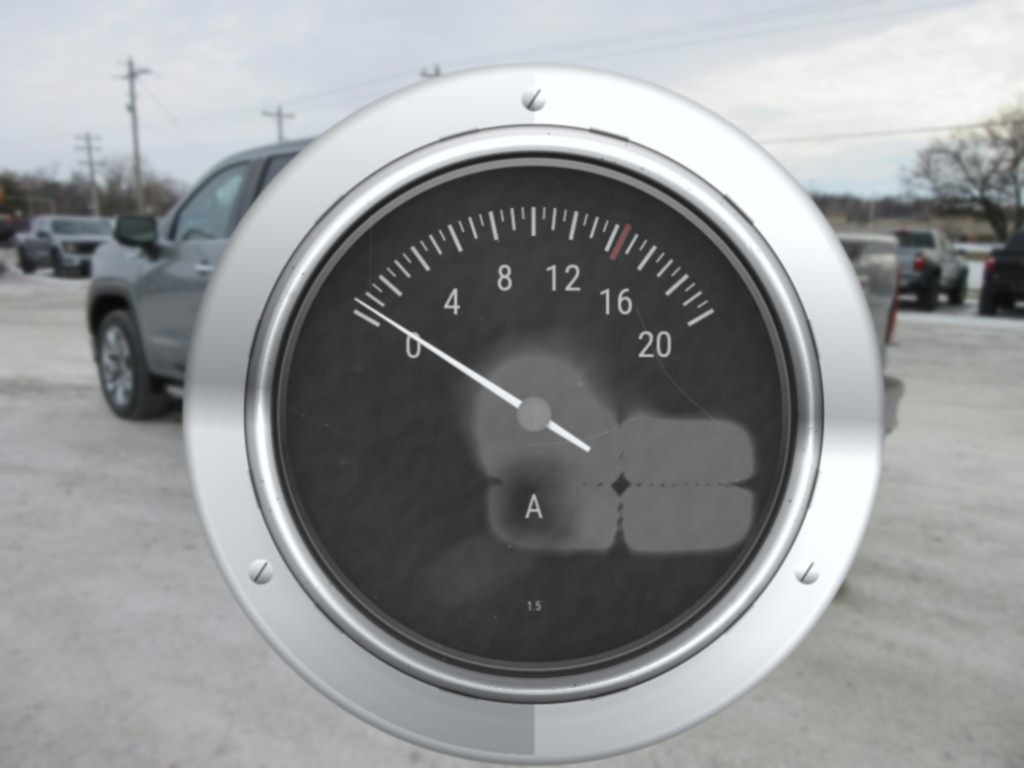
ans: 0.5; A
